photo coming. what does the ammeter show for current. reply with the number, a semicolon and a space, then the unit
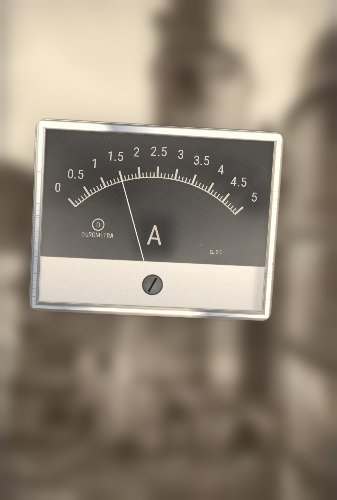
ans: 1.5; A
